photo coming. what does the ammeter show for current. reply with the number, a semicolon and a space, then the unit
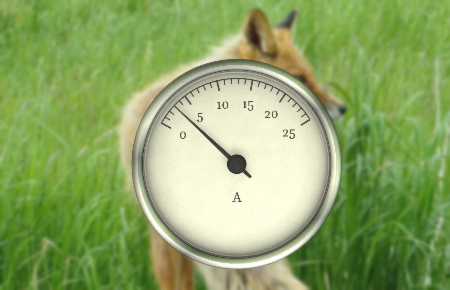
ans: 3; A
